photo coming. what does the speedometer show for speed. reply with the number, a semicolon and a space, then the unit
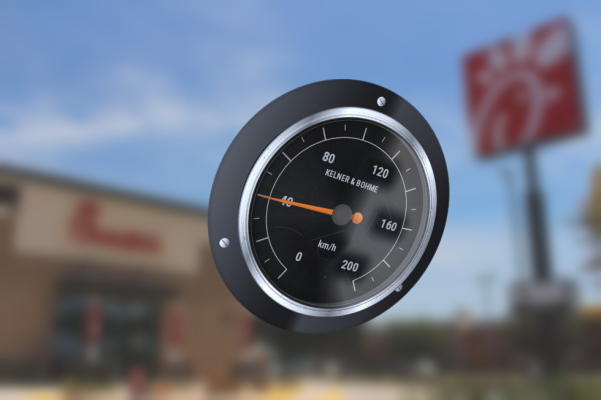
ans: 40; km/h
